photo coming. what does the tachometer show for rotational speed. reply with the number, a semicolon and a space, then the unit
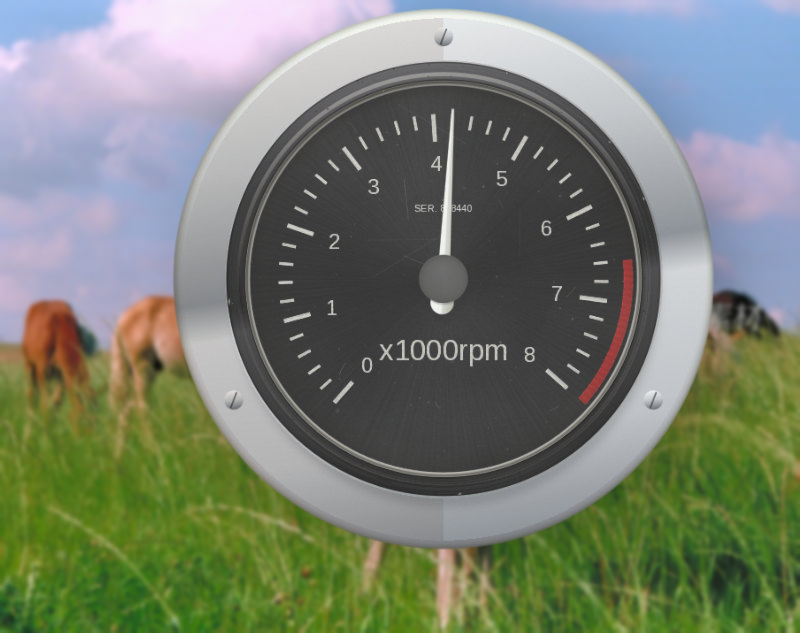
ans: 4200; rpm
